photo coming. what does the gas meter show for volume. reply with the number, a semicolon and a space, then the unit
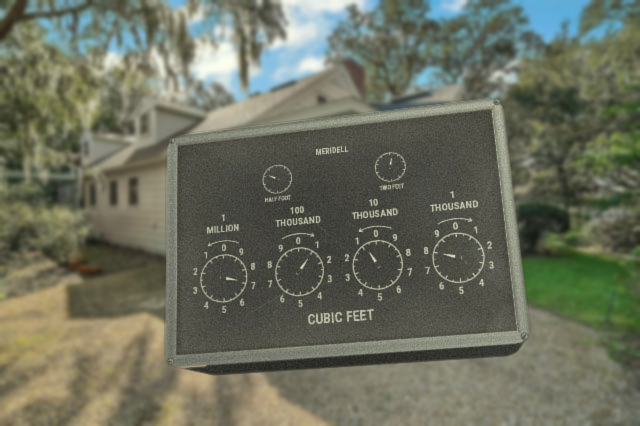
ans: 710800; ft³
